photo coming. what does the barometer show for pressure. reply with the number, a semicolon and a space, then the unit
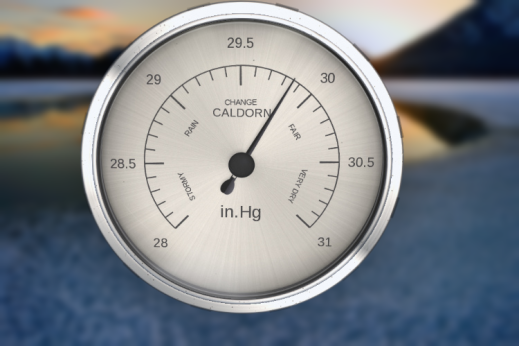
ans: 29.85; inHg
